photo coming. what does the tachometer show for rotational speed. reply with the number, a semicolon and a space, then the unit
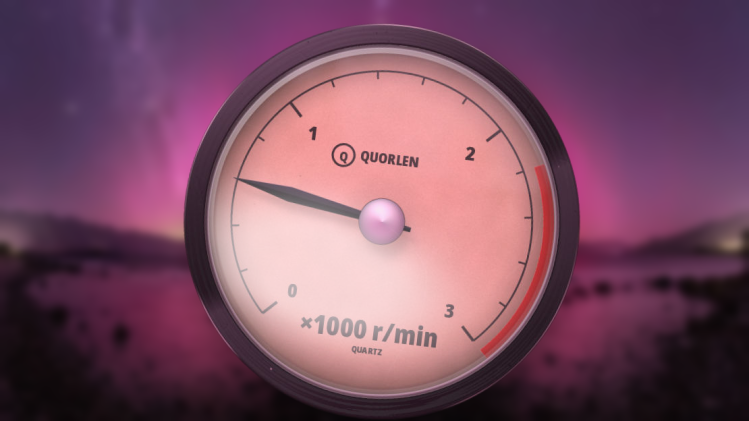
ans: 600; rpm
